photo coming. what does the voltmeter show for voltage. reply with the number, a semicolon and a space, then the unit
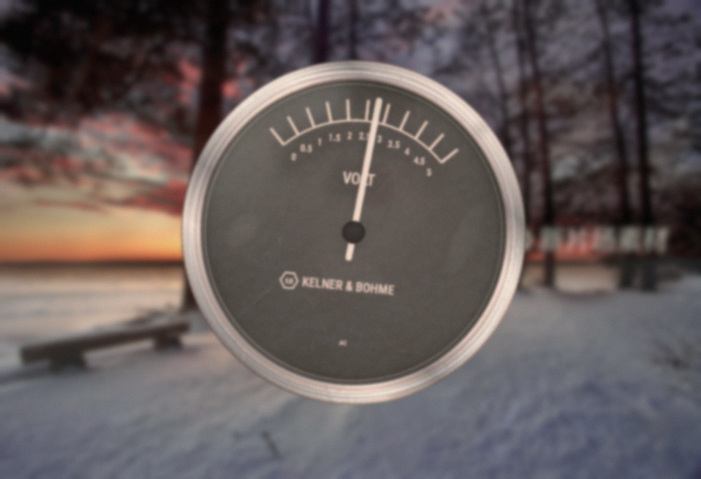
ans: 2.75; V
